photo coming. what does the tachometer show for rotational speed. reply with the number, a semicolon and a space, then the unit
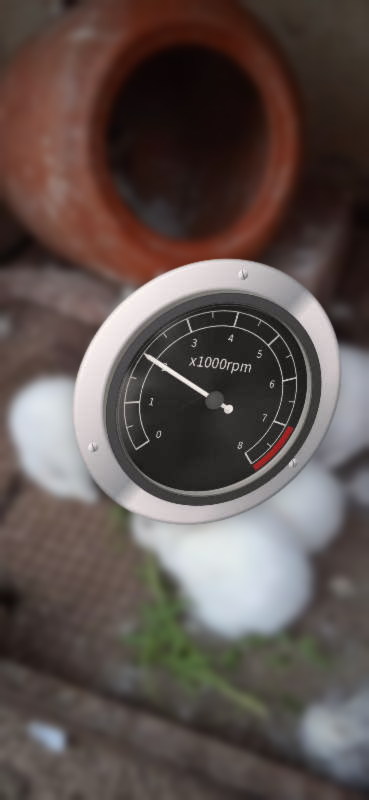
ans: 2000; rpm
